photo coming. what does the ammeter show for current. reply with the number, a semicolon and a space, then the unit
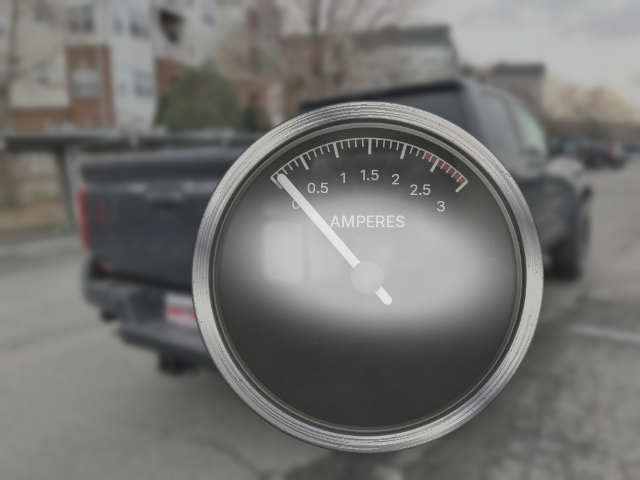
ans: 0.1; A
